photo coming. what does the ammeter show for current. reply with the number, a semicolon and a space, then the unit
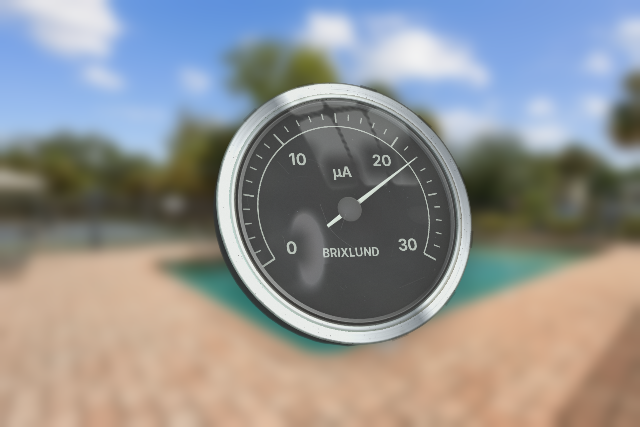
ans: 22; µA
